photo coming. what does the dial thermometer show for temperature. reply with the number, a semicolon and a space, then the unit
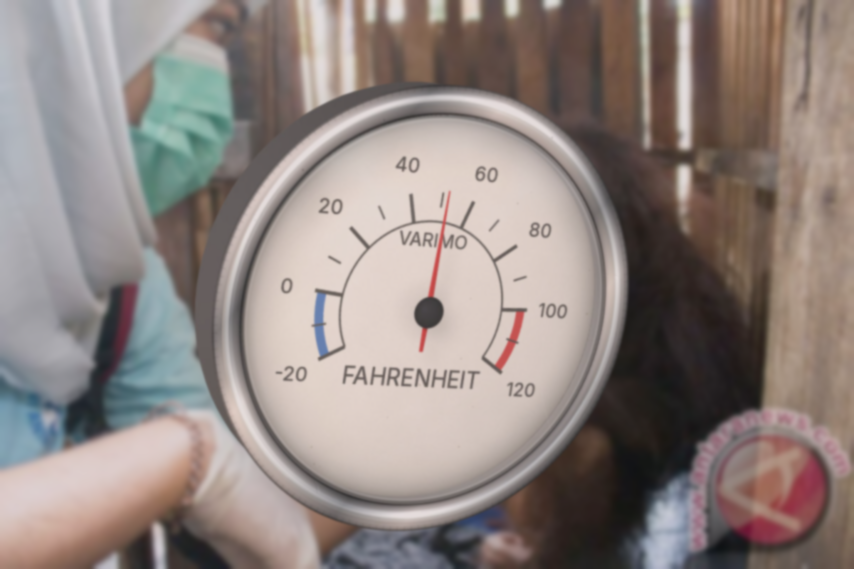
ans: 50; °F
